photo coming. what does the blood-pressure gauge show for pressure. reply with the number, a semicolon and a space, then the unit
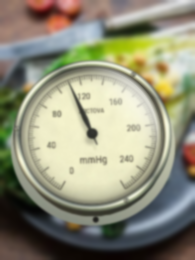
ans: 110; mmHg
